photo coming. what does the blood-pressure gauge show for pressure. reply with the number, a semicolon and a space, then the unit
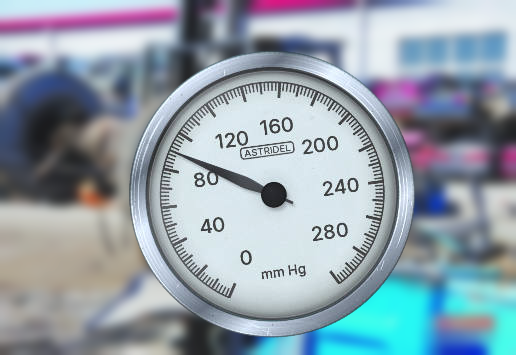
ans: 90; mmHg
